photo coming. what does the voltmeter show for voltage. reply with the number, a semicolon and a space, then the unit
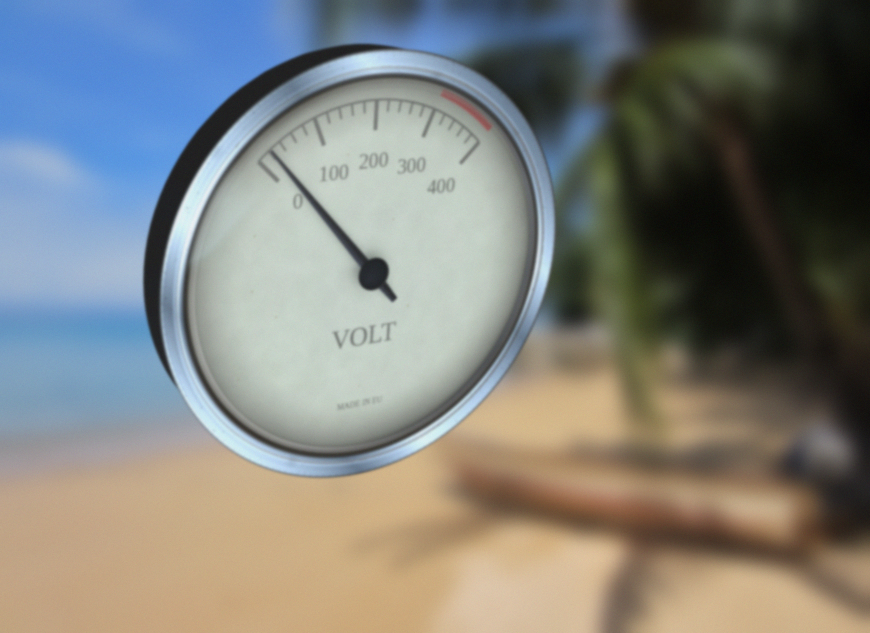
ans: 20; V
